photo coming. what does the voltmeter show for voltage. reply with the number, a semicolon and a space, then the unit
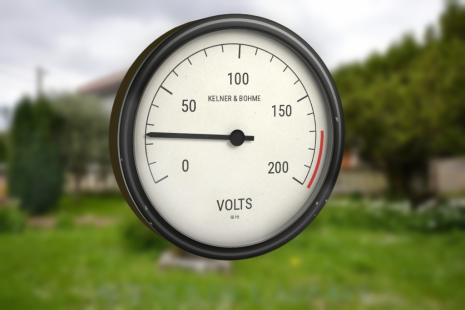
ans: 25; V
